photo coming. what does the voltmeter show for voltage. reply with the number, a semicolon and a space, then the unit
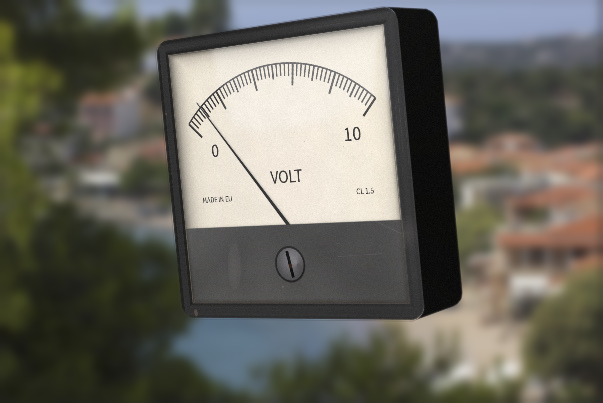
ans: 1; V
